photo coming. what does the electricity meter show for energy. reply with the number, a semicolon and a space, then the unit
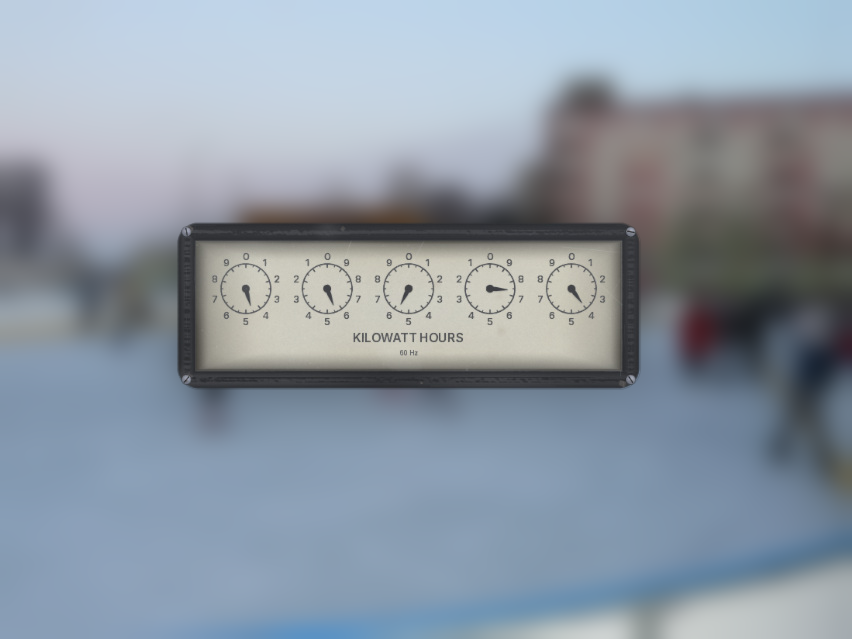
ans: 45574; kWh
